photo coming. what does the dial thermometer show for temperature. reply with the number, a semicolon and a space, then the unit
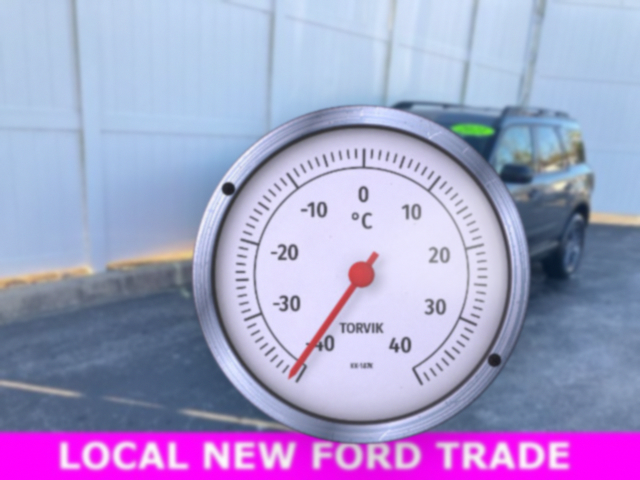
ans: -39; °C
